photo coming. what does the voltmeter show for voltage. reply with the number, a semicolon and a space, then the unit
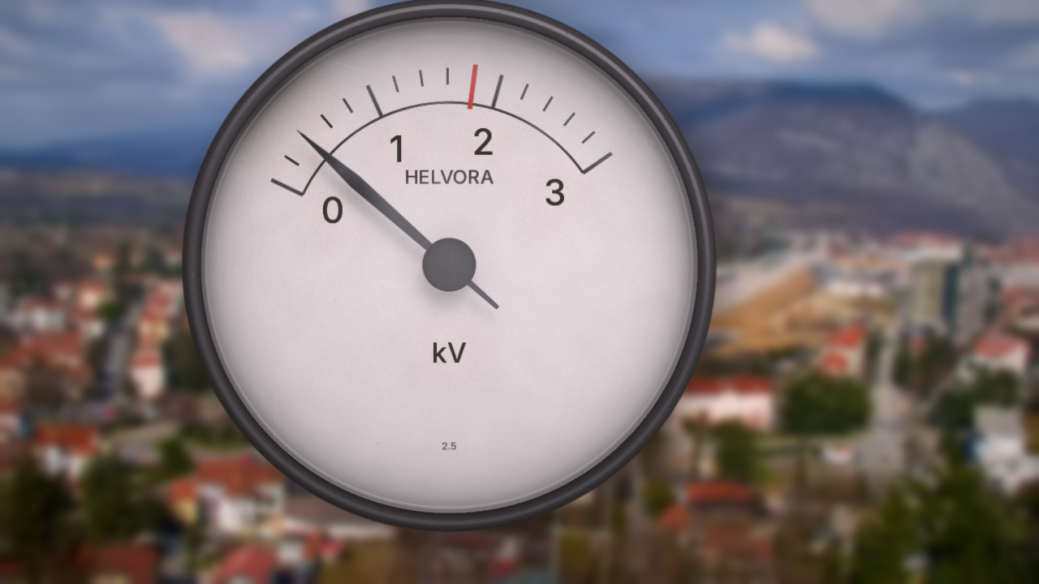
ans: 0.4; kV
